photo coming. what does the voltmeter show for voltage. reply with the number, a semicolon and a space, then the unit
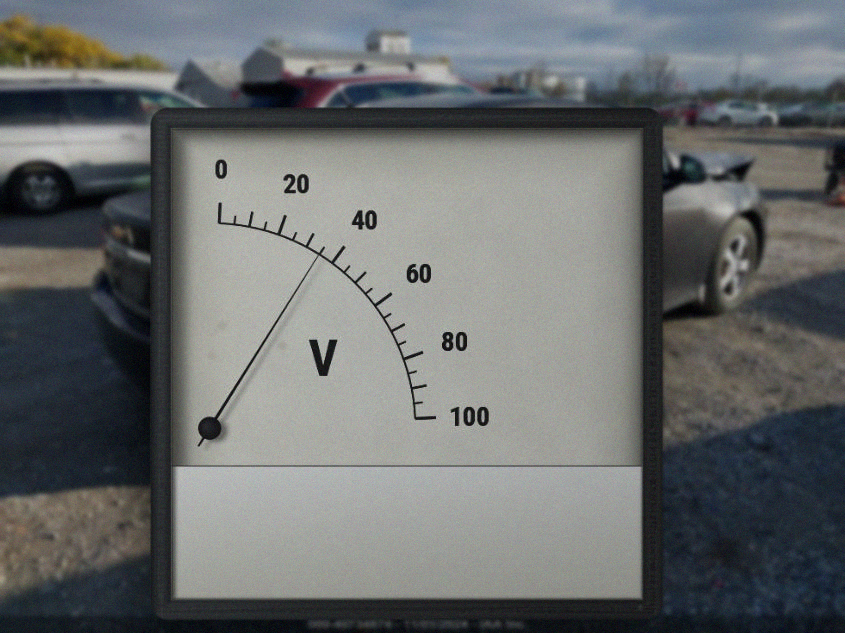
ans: 35; V
